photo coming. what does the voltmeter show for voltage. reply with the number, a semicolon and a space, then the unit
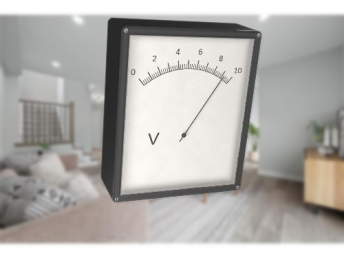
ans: 9; V
